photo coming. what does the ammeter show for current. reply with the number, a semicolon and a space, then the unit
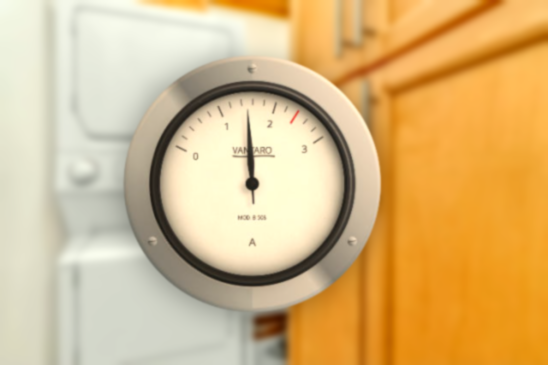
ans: 1.5; A
